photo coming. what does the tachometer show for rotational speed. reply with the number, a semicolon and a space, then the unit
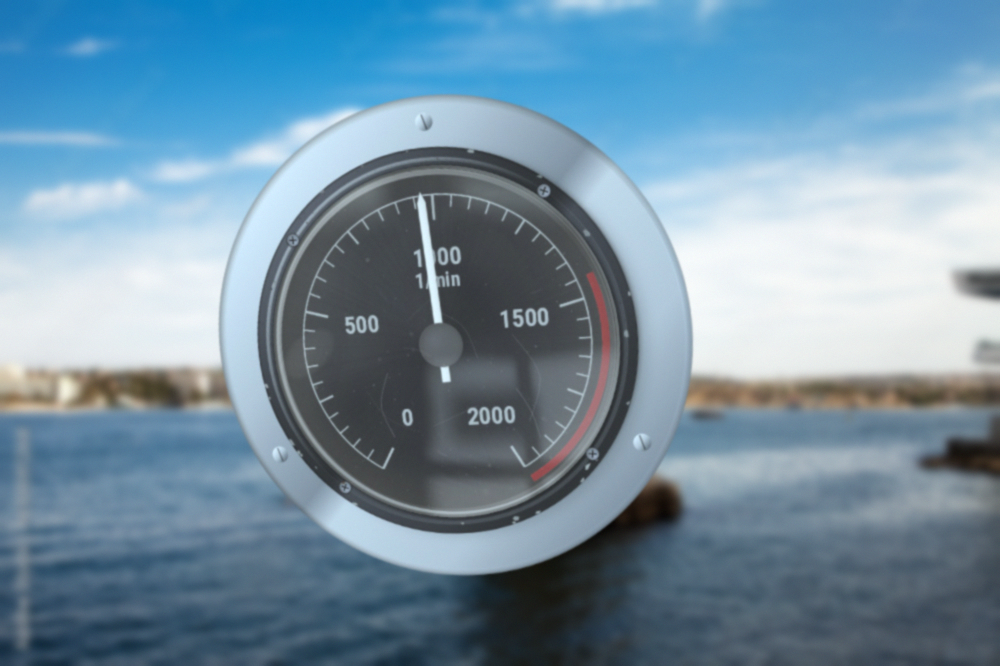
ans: 975; rpm
